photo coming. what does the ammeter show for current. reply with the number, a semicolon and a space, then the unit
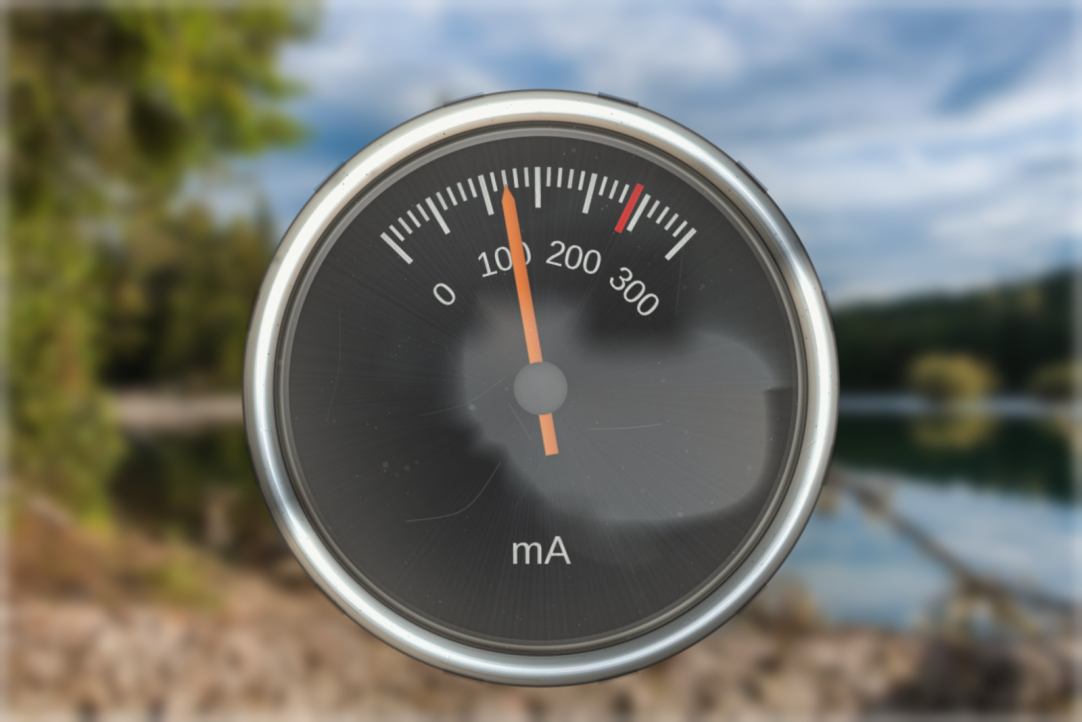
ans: 120; mA
